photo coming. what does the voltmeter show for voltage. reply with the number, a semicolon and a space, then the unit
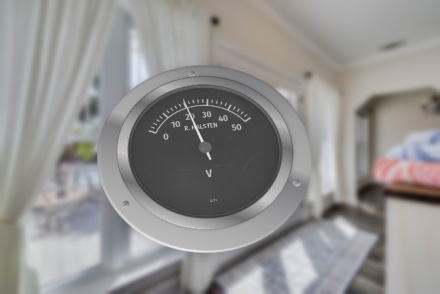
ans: 20; V
